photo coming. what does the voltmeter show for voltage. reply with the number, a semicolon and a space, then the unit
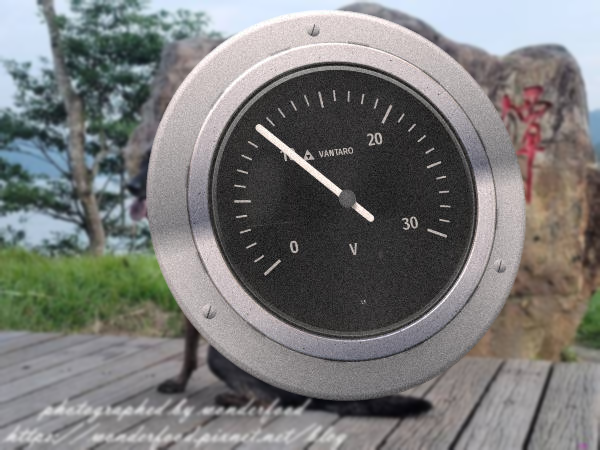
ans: 10; V
